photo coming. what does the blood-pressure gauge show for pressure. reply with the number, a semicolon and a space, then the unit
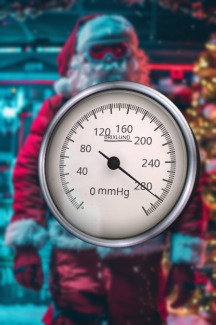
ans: 280; mmHg
